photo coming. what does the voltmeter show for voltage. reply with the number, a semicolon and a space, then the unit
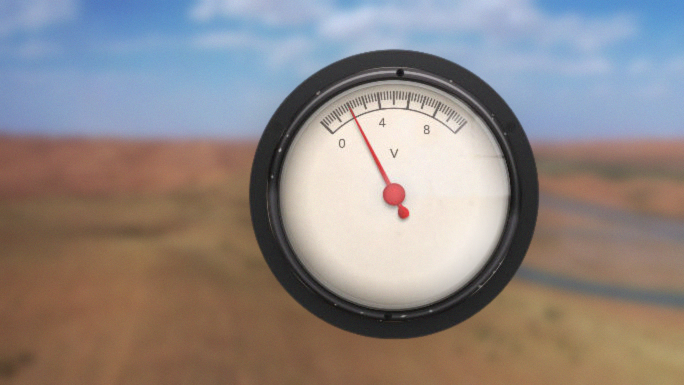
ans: 2; V
